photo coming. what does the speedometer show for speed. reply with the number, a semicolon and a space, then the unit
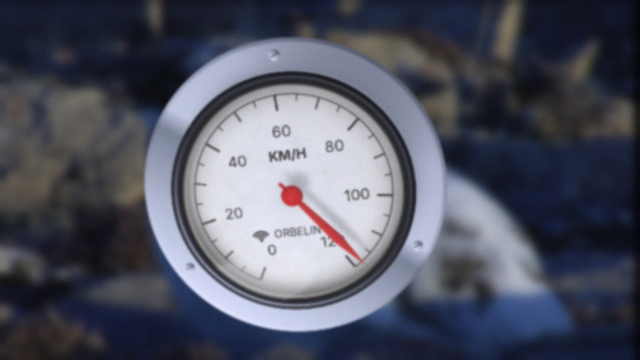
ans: 117.5; km/h
